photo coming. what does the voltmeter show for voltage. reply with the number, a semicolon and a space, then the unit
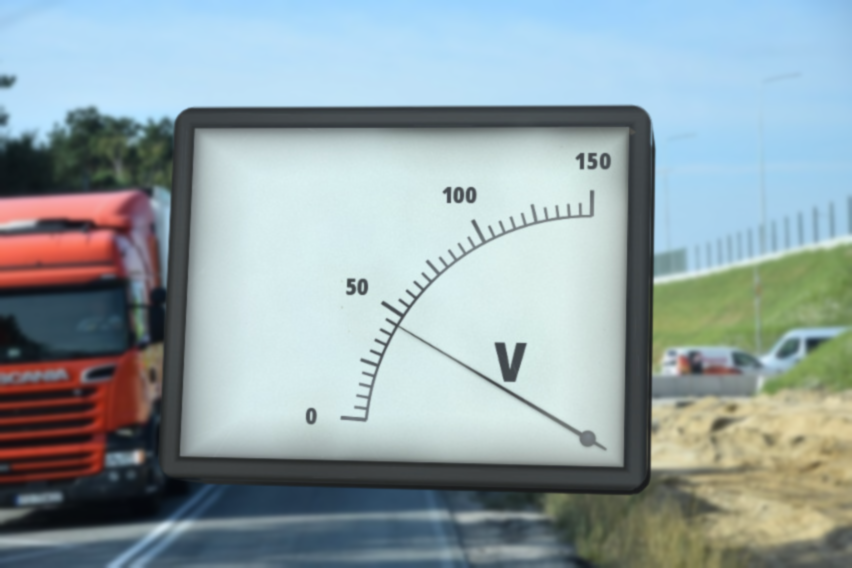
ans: 45; V
